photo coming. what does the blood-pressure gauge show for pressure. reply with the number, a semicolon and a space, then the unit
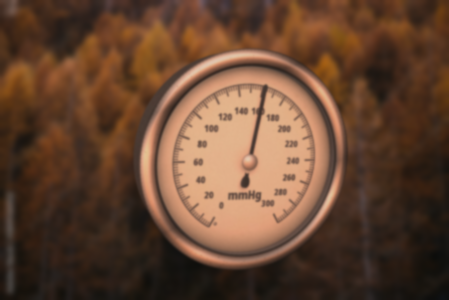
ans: 160; mmHg
